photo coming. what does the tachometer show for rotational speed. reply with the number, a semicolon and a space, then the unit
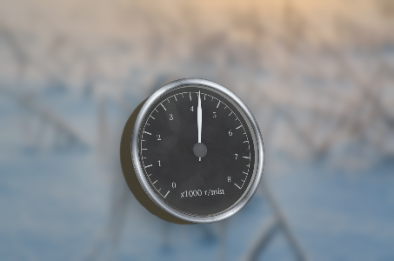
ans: 4250; rpm
